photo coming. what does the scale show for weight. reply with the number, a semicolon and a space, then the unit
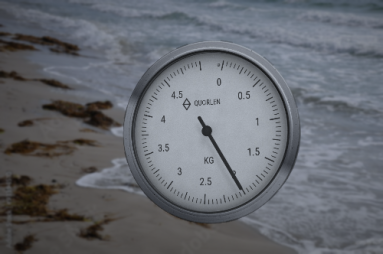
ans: 2; kg
